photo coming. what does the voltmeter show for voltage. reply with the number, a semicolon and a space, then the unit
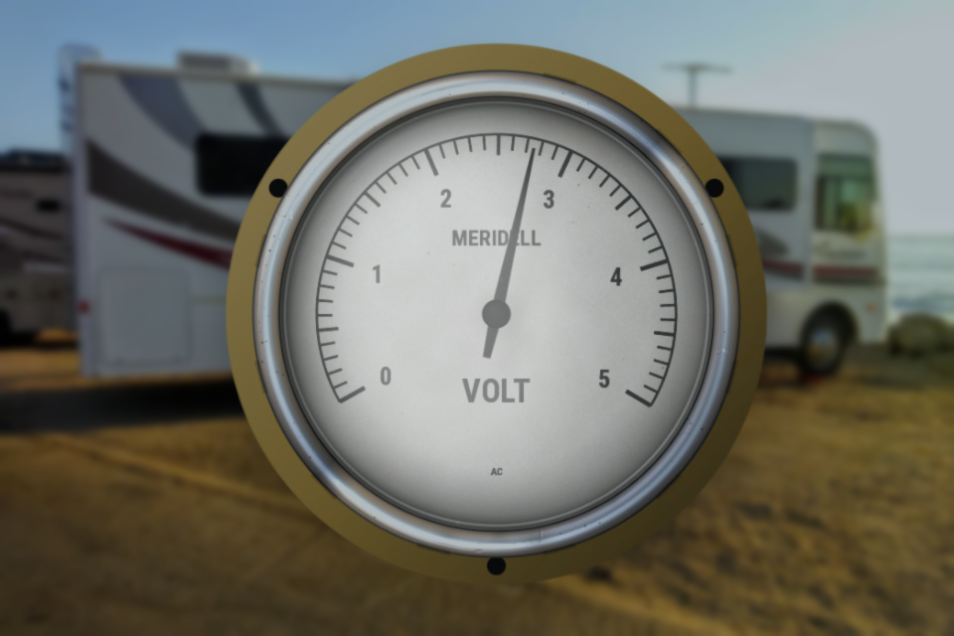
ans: 2.75; V
